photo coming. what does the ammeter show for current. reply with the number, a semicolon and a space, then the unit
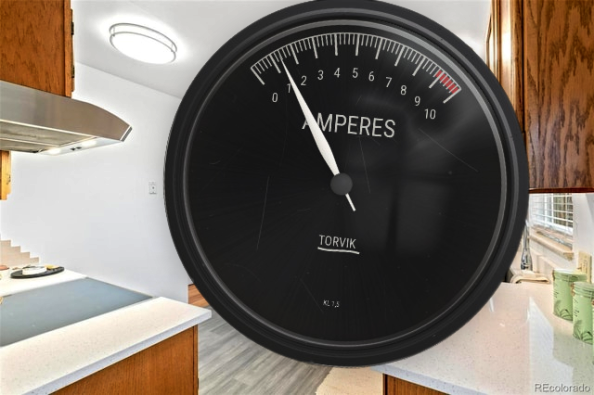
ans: 1.4; A
